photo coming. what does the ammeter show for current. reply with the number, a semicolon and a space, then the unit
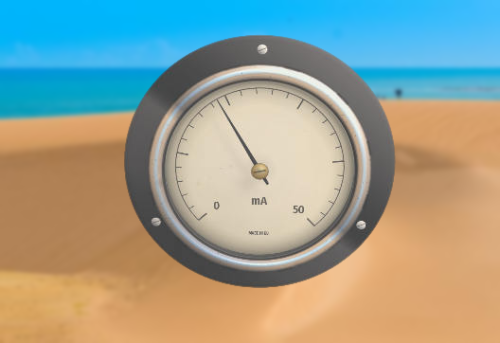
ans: 19; mA
